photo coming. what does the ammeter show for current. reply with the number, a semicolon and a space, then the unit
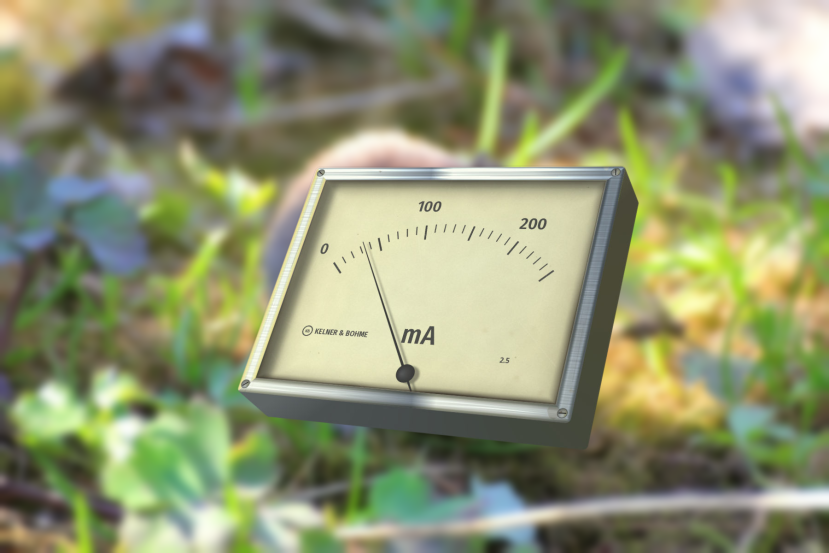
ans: 35; mA
